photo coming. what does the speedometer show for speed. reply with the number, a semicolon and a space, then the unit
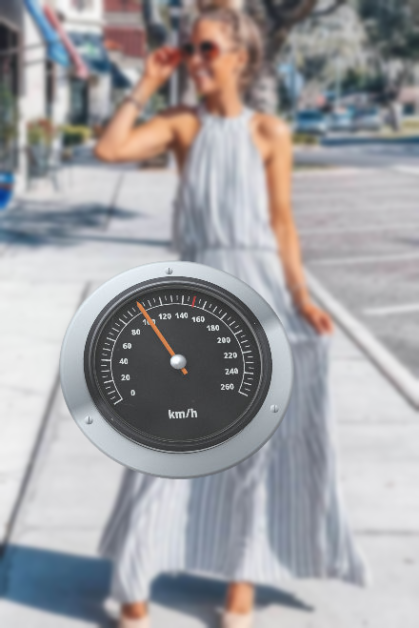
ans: 100; km/h
